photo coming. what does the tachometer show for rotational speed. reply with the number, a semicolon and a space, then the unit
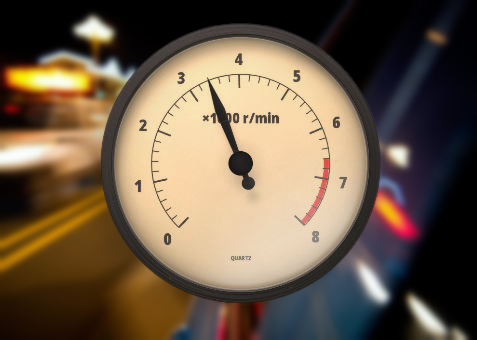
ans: 3400; rpm
